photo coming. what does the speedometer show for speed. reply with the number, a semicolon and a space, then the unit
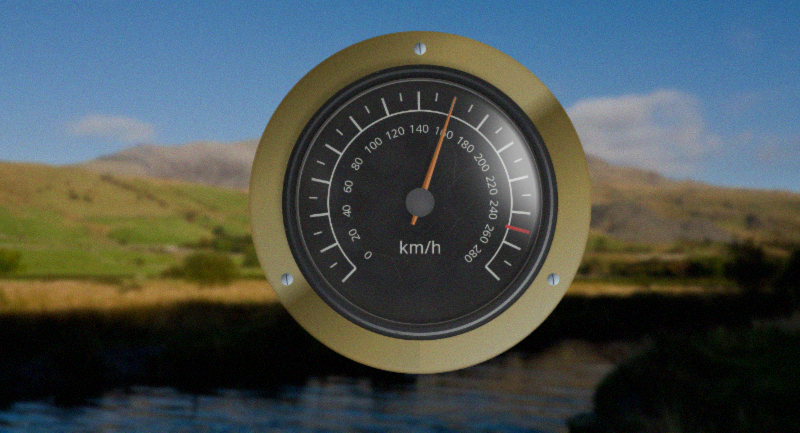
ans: 160; km/h
